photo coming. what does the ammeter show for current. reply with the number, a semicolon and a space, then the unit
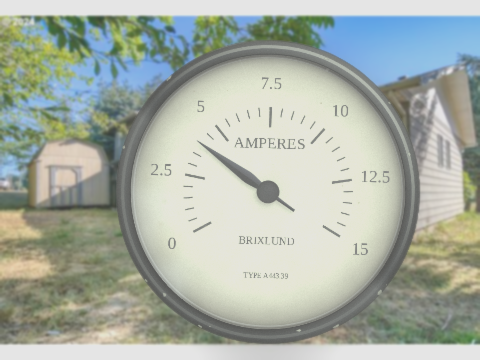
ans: 4; A
